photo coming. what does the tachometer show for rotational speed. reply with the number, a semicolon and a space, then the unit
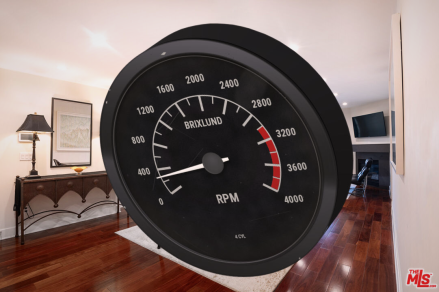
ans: 300; rpm
